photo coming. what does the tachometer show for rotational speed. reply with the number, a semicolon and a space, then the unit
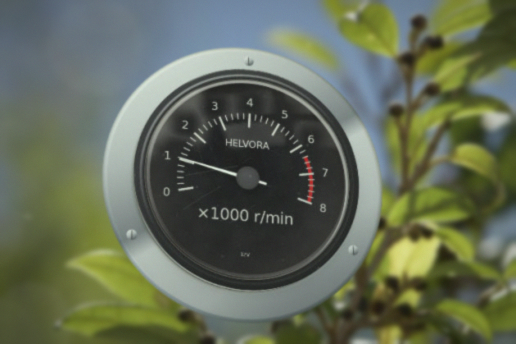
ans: 1000; rpm
